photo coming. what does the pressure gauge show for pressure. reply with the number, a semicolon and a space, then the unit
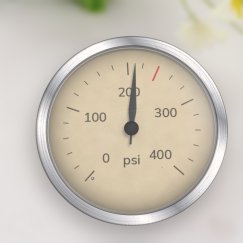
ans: 210; psi
